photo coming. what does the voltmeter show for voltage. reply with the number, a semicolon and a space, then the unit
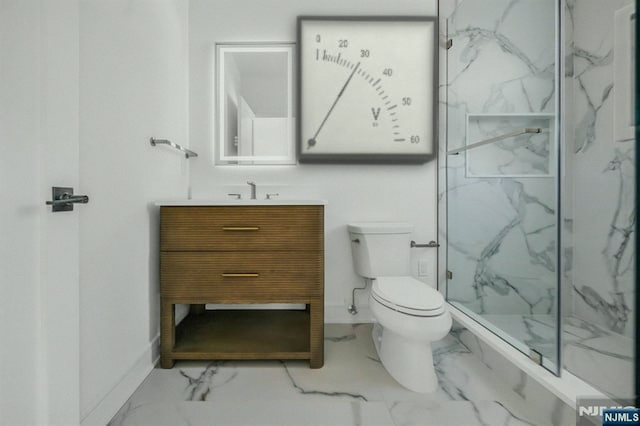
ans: 30; V
